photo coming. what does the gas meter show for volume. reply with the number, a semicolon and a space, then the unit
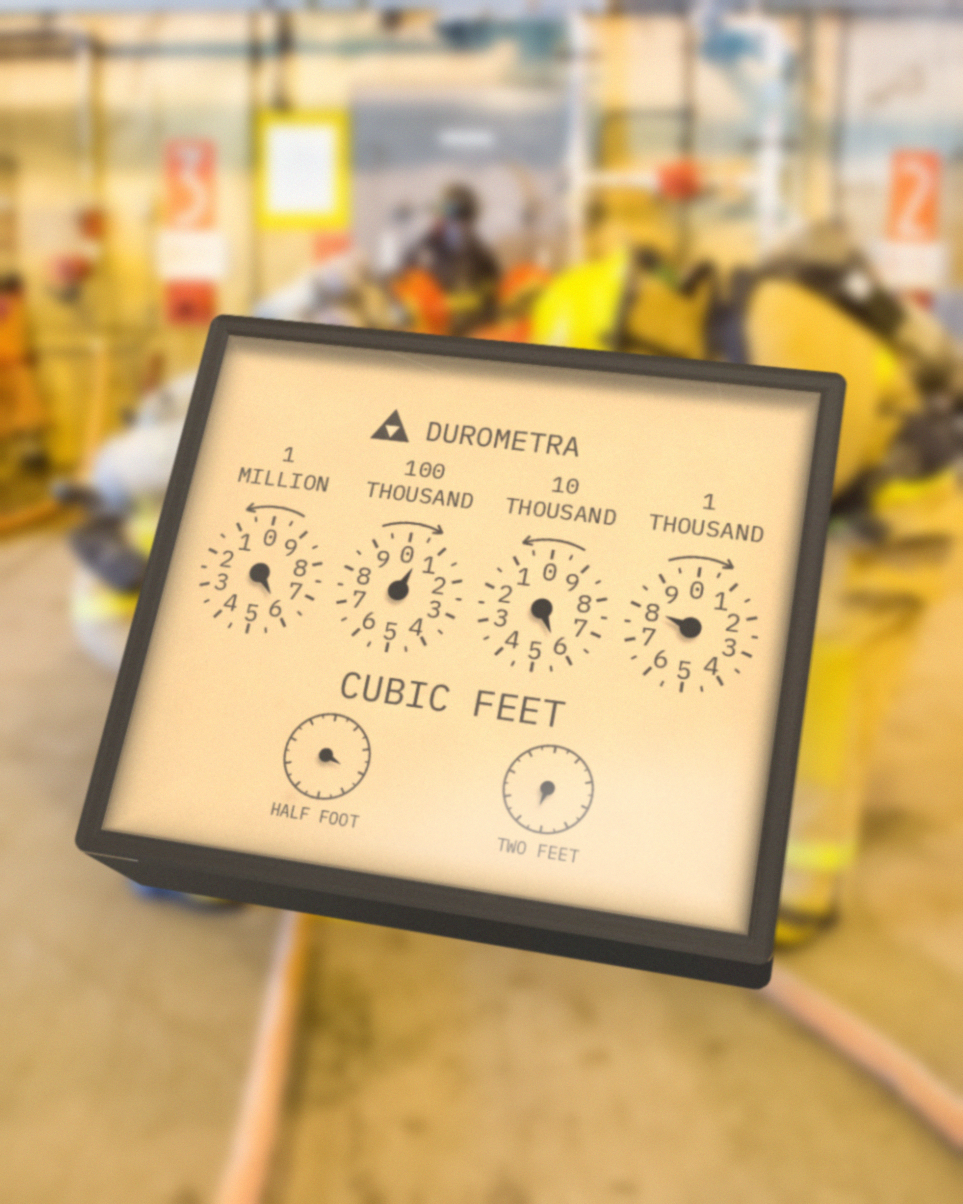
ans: 605800; ft³
